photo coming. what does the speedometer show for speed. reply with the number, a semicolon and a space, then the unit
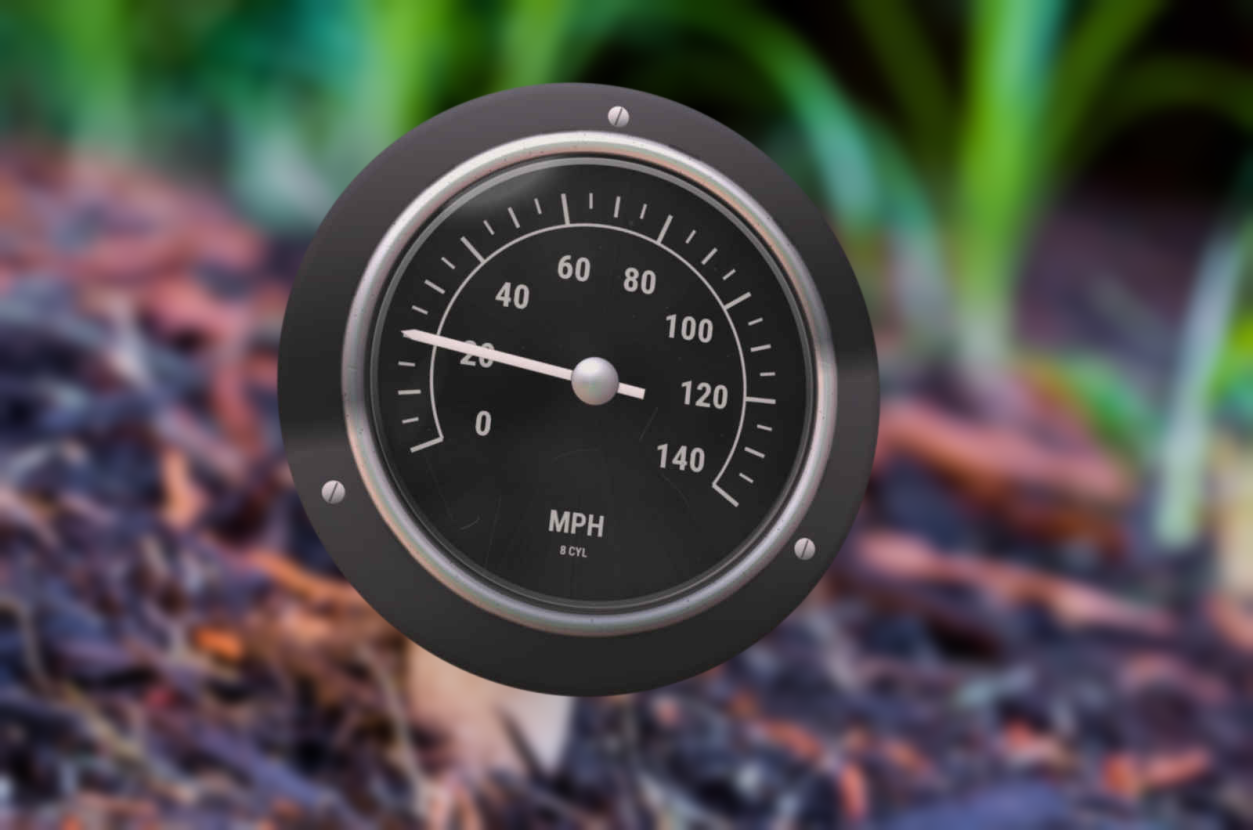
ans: 20; mph
